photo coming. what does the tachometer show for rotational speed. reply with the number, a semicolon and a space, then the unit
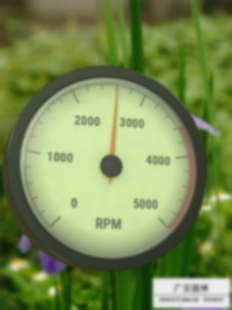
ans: 2600; rpm
